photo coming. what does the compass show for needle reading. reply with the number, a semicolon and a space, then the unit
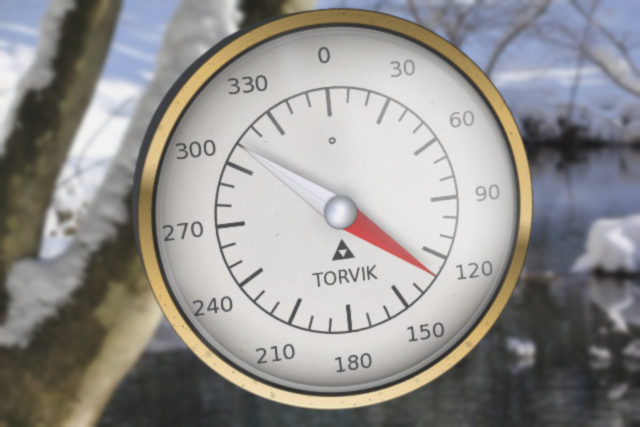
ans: 130; °
